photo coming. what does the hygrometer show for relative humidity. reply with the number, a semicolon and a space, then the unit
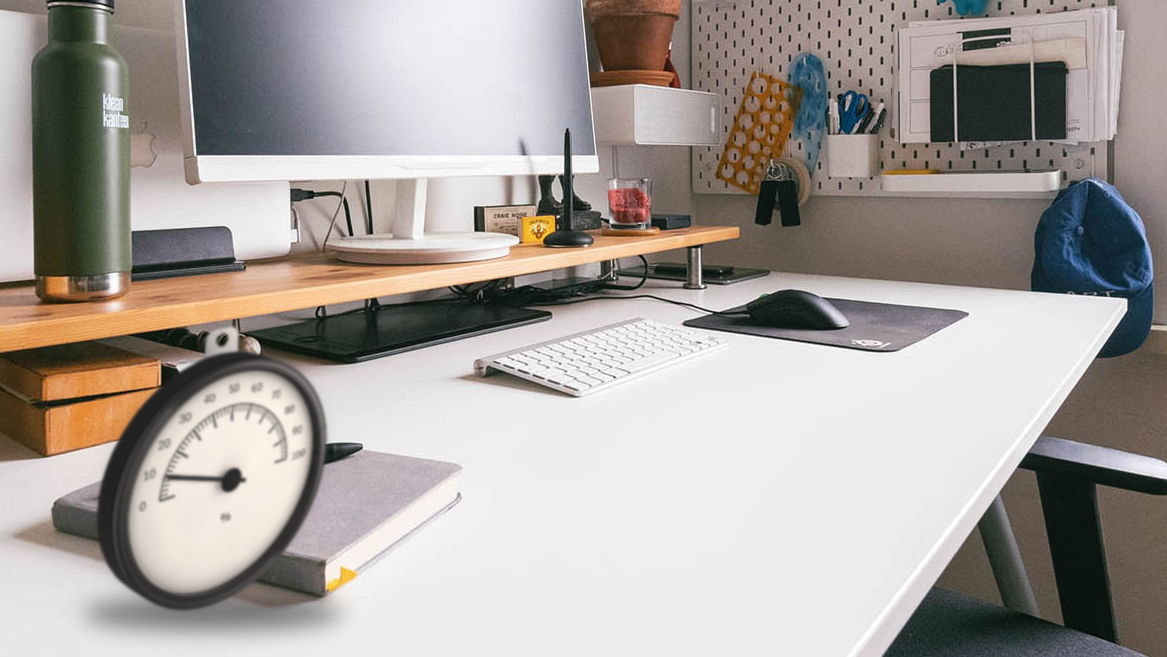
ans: 10; %
